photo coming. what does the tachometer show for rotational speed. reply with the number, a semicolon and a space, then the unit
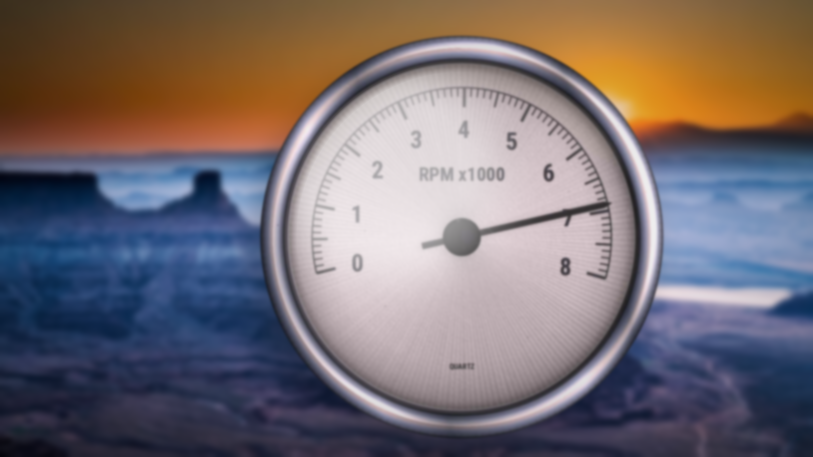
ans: 6900; rpm
